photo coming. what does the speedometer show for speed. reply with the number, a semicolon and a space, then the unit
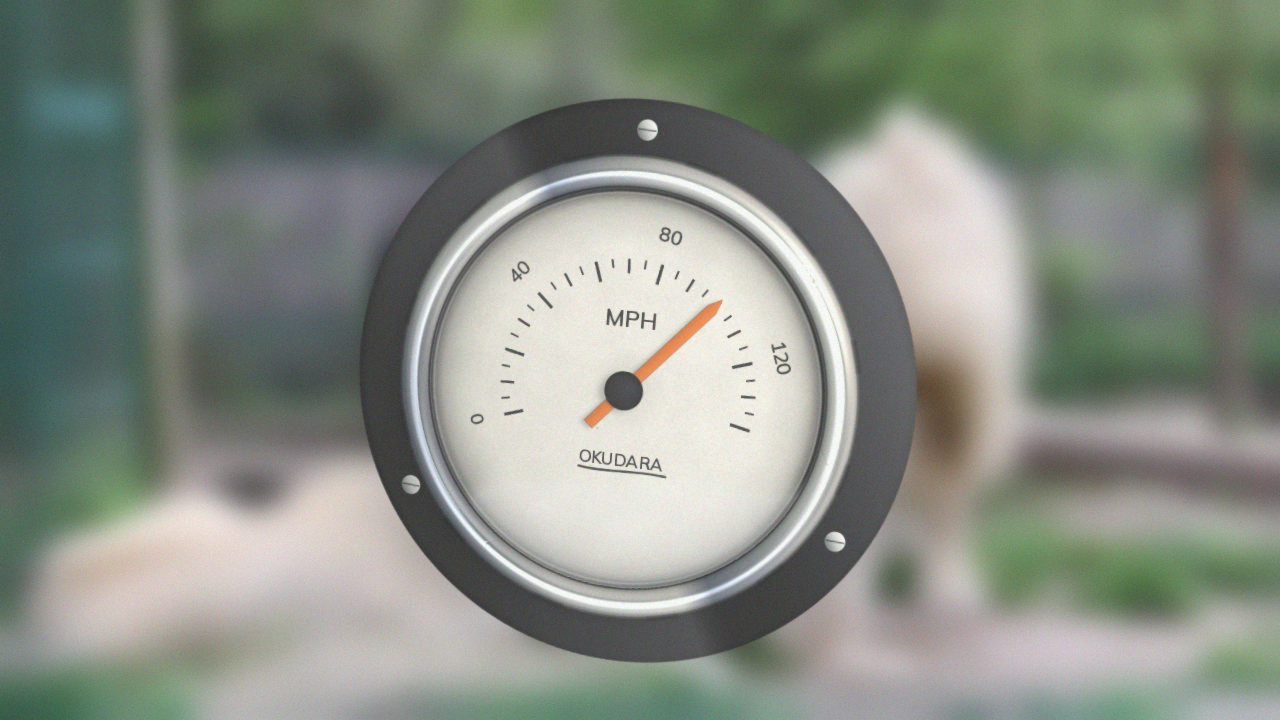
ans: 100; mph
